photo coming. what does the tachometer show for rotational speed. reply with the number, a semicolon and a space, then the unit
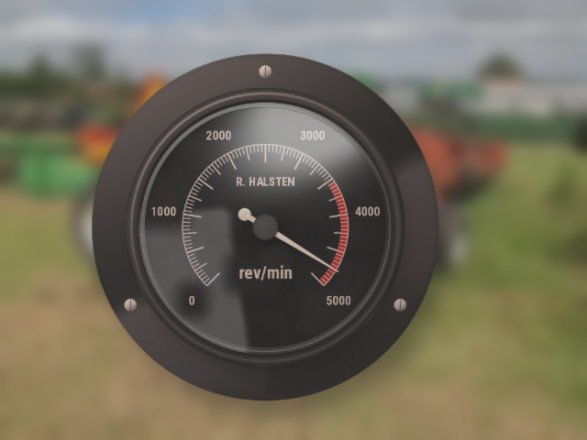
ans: 4750; rpm
